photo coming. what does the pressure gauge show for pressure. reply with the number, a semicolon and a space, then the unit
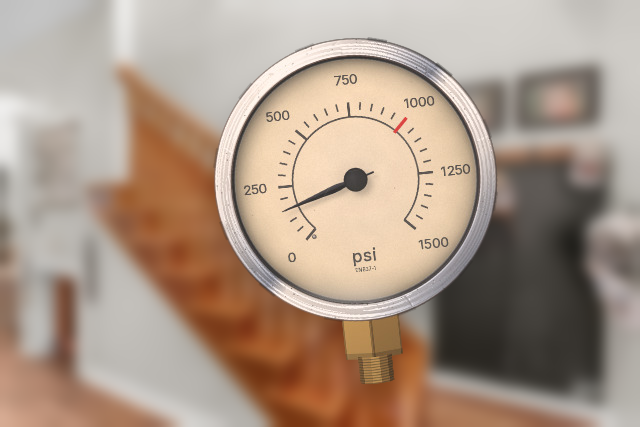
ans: 150; psi
